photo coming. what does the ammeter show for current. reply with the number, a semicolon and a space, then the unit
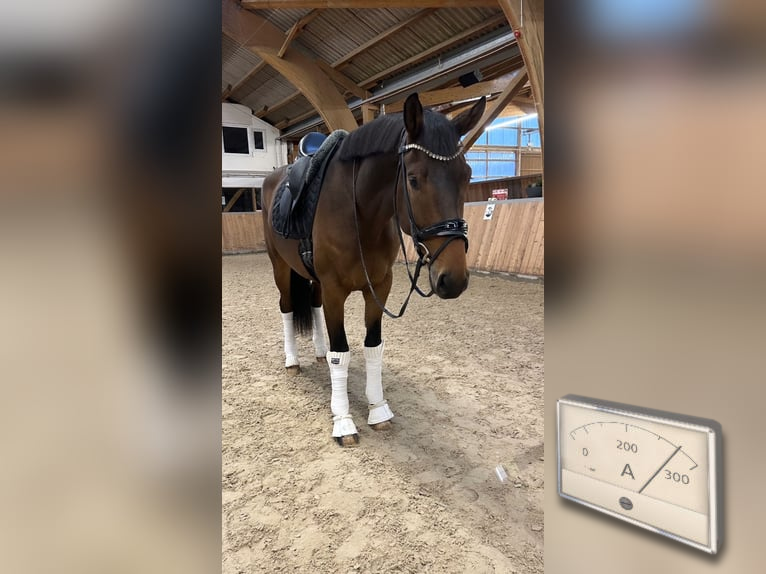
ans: 275; A
